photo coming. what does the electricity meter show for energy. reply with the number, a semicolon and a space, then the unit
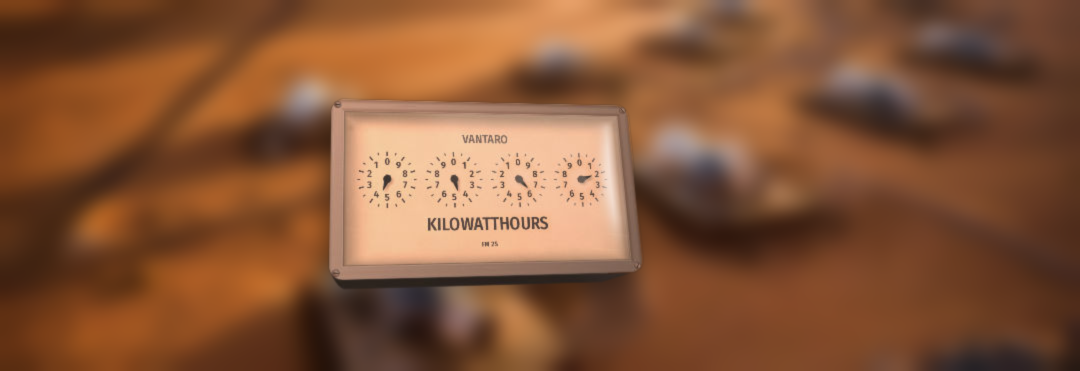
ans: 4462; kWh
